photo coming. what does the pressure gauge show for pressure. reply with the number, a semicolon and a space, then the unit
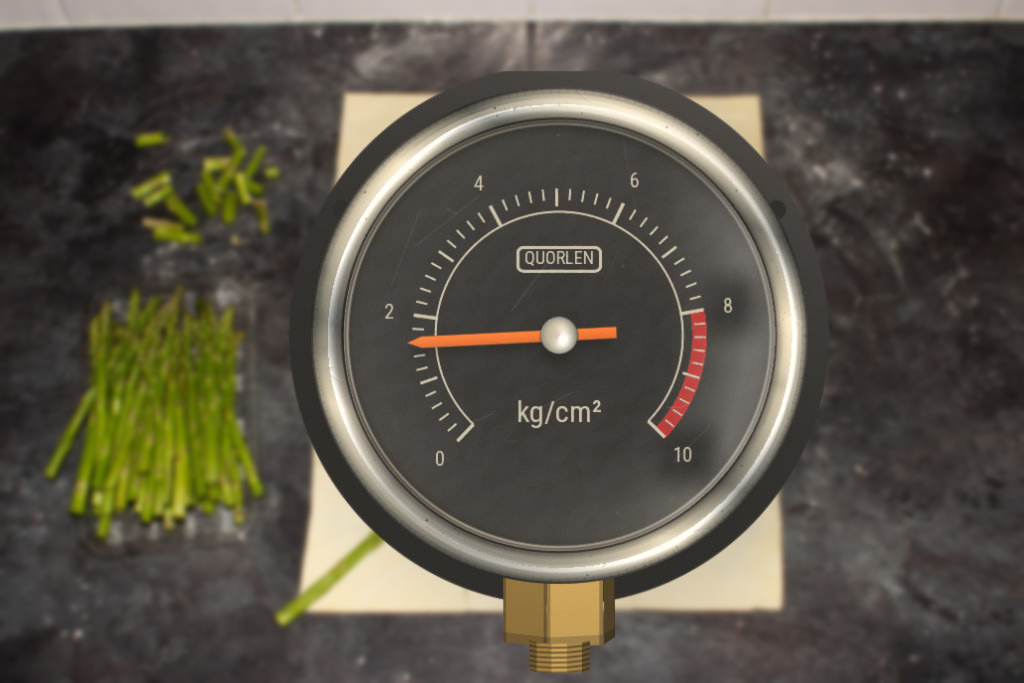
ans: 1.6; kg/cm²
